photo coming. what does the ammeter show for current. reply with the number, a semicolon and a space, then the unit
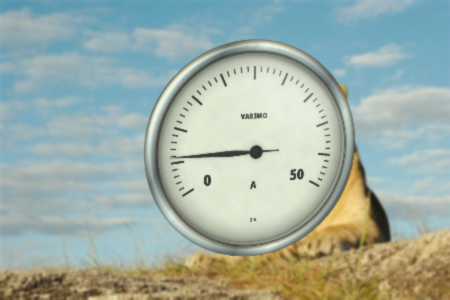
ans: 6; A
